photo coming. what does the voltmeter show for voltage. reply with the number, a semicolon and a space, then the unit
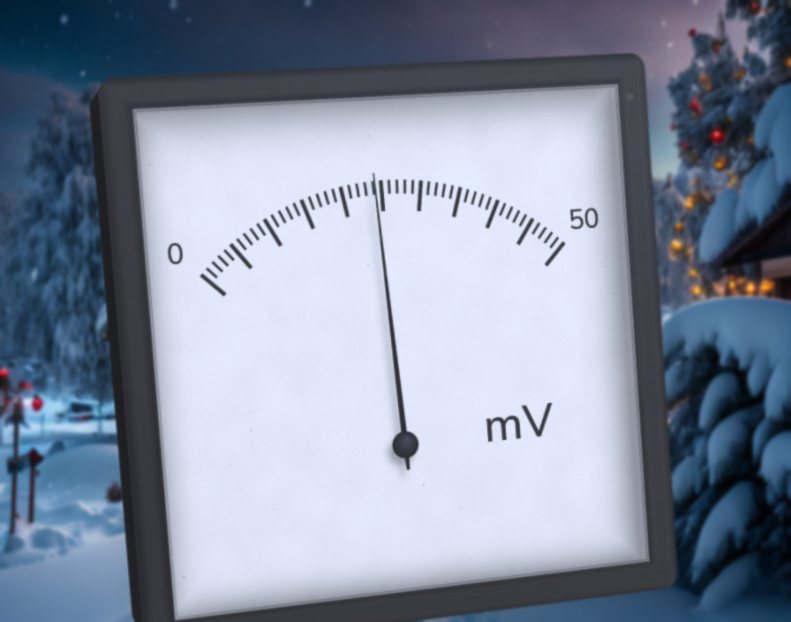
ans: 24; mV
